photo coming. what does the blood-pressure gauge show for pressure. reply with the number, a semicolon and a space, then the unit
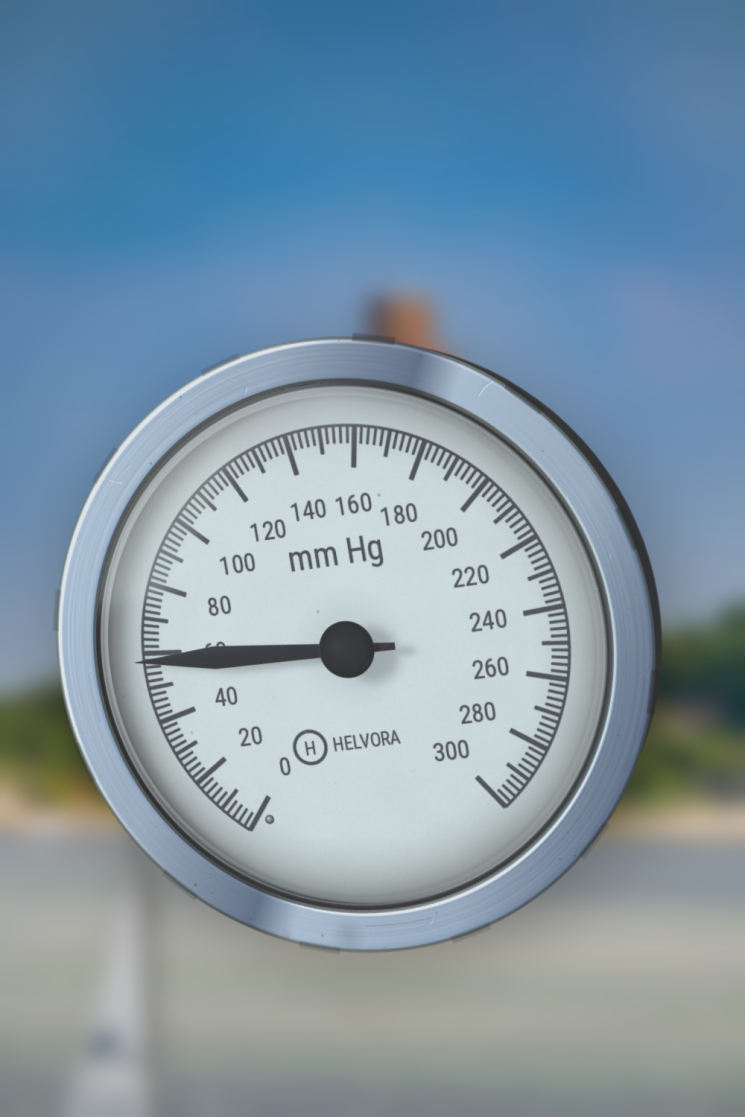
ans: 58; mmHg
